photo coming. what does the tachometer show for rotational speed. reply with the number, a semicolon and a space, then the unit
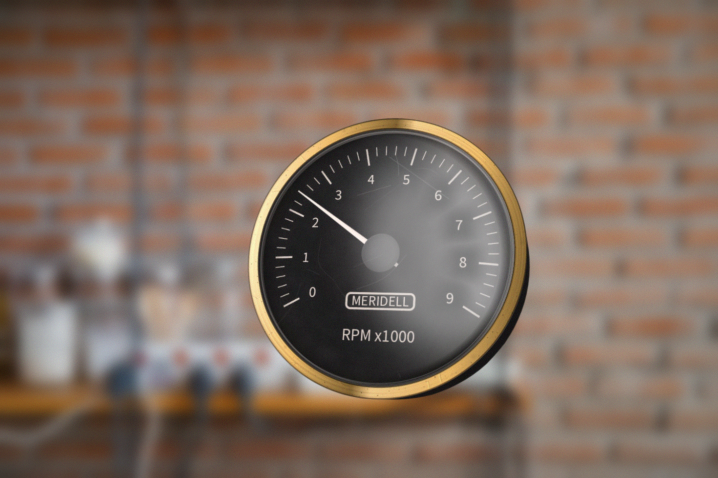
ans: 2400; rpm
